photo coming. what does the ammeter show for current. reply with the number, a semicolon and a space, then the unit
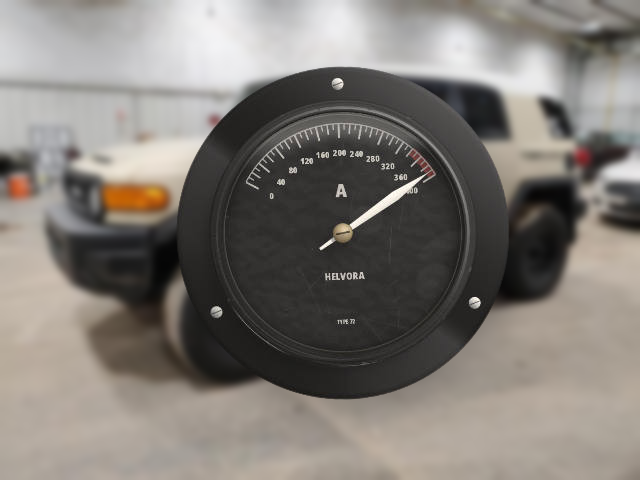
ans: 390; A
